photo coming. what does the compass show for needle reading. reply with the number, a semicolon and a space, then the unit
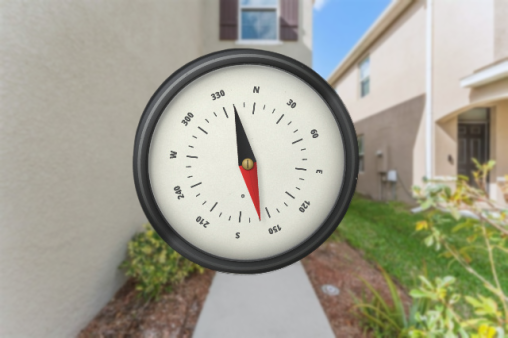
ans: 160; °
